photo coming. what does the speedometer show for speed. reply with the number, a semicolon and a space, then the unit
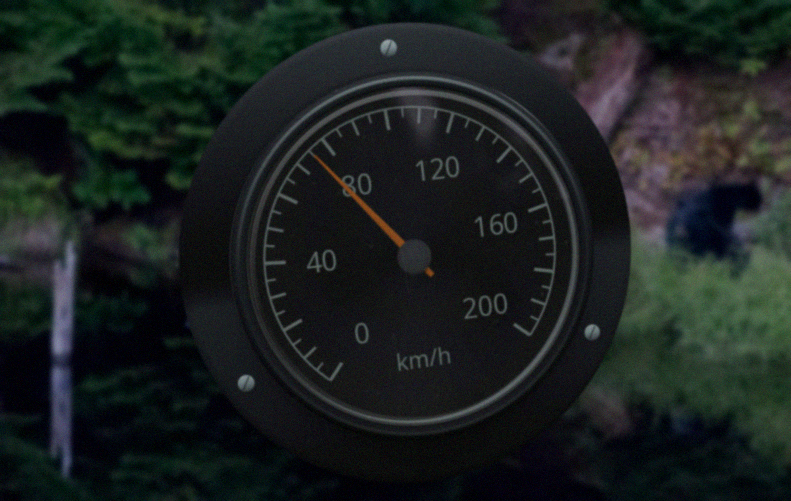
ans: 75; km/h
